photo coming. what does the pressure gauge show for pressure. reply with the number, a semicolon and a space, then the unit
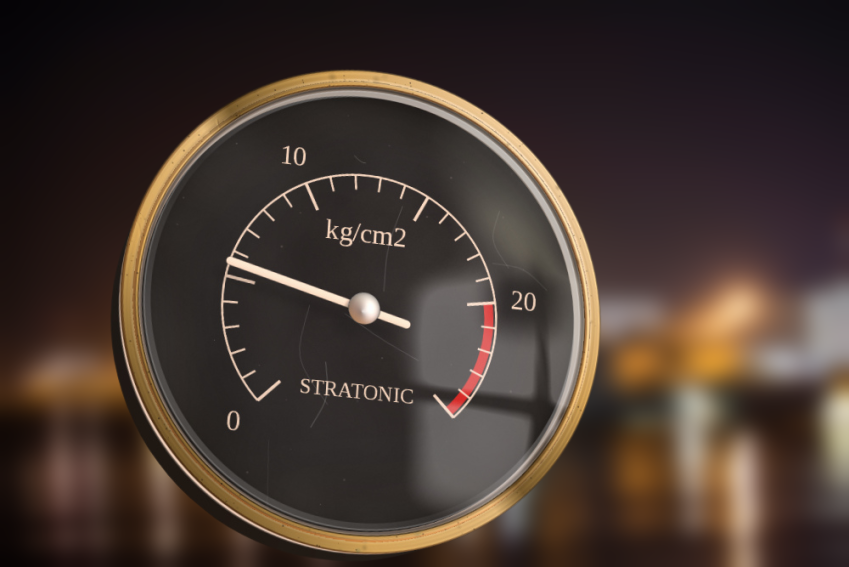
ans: 5.5; kg/cm²
